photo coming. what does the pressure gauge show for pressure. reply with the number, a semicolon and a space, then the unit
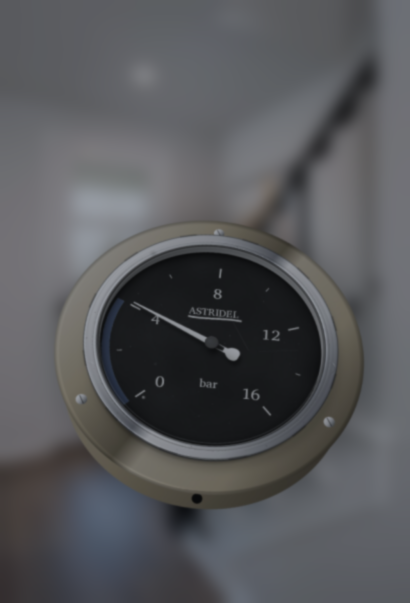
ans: 4; bar
